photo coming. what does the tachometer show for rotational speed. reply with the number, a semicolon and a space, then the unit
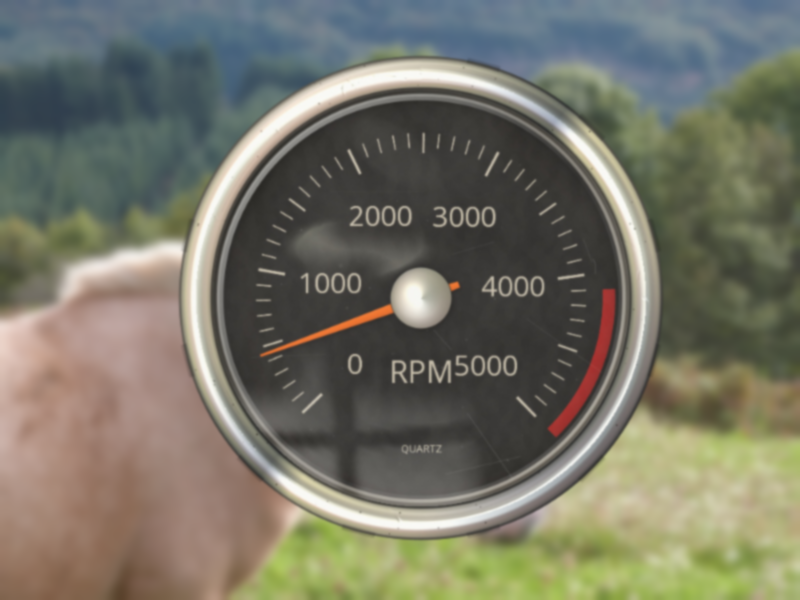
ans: 450; rpm
